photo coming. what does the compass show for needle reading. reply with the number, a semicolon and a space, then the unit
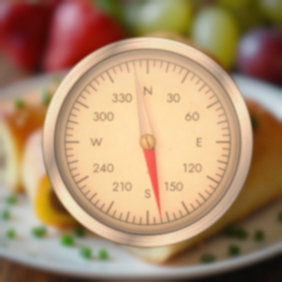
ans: 170; °
